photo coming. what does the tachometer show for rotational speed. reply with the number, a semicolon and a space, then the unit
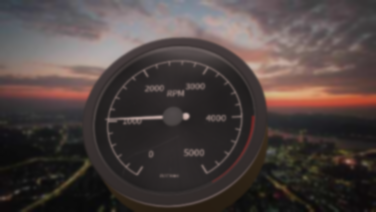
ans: 1000; rpm
